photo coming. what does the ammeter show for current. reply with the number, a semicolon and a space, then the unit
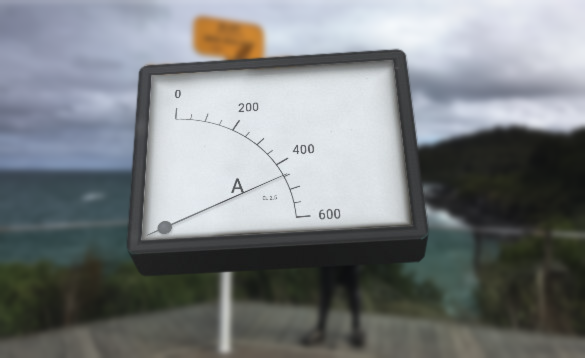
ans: 450; A
